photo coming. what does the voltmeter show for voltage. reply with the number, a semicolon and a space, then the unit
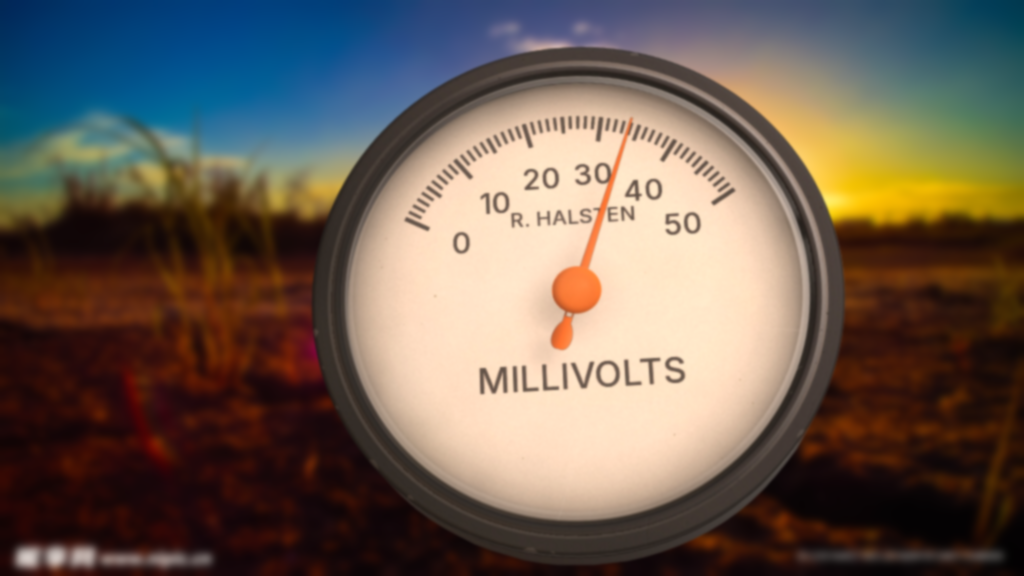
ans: 34; mV
